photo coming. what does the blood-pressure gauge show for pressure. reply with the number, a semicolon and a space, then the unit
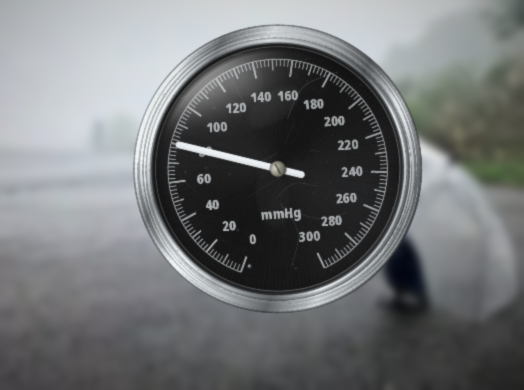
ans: 80; mmHg
